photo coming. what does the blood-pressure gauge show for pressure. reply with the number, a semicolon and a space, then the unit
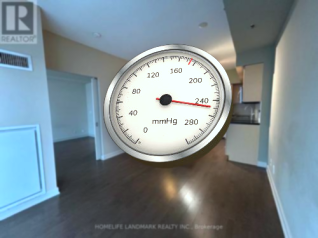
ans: 250; mmHg
